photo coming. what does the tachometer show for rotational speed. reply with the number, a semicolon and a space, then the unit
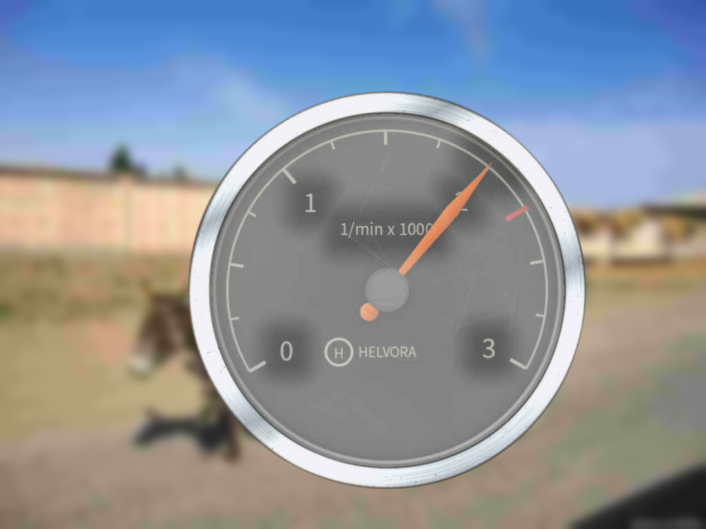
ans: 2000; rpm
